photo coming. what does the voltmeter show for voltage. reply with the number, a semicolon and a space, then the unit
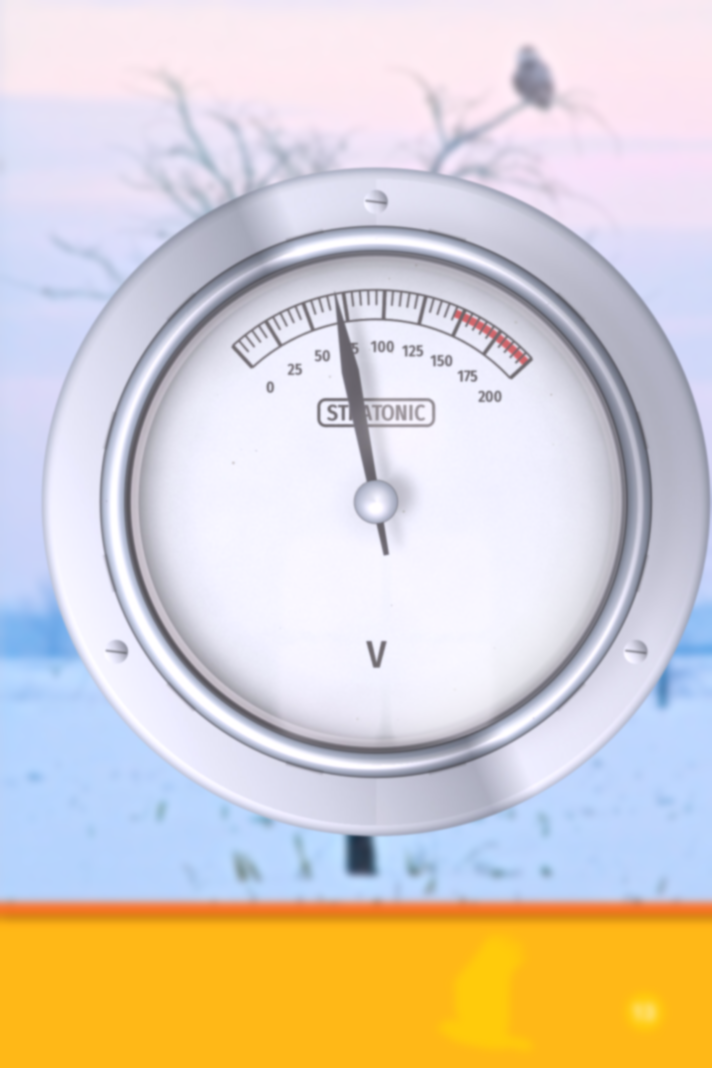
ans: 70; V
